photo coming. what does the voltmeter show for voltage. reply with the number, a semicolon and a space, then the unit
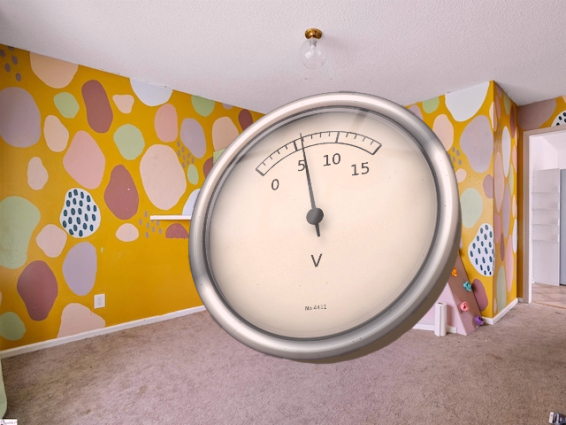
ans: 6; V
